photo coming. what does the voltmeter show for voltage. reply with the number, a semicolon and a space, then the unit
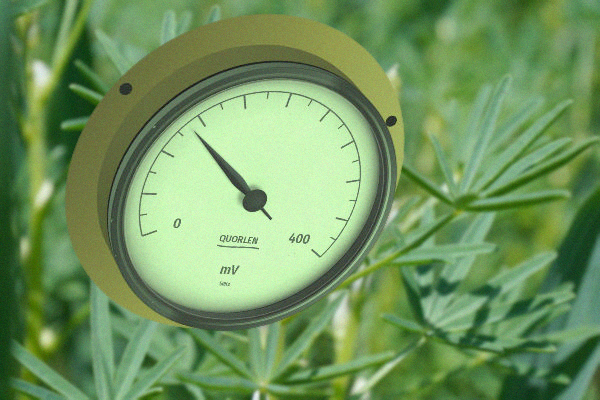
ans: 110; mV
